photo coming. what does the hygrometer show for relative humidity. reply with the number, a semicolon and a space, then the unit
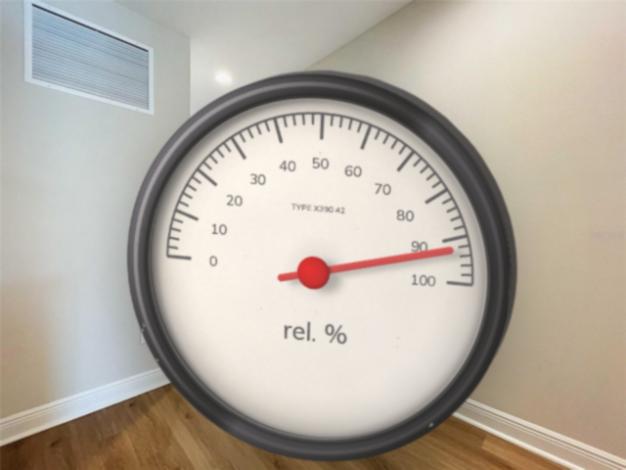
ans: 92; %
